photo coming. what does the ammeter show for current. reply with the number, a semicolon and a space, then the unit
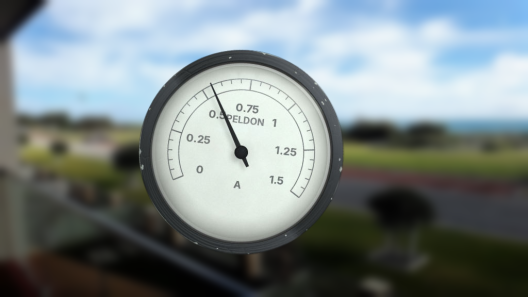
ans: 0.55; A
